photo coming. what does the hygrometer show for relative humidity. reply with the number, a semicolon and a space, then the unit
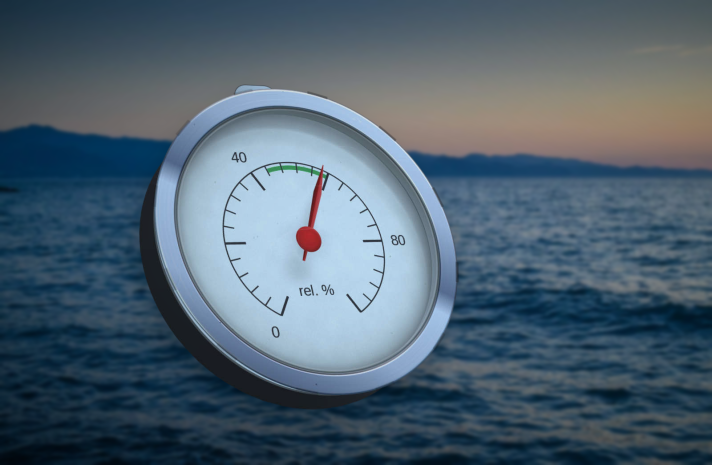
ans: 58; %
